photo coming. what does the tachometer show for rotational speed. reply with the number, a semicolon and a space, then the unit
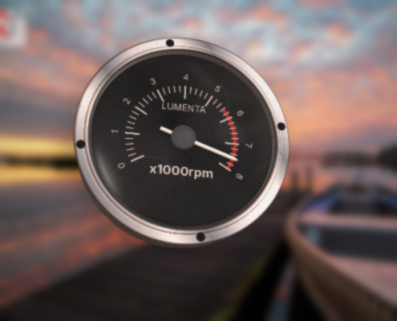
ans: 7600; rpm
